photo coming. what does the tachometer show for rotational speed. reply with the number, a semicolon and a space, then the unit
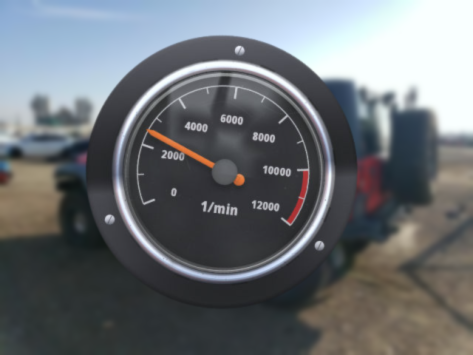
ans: 2500; rpm
